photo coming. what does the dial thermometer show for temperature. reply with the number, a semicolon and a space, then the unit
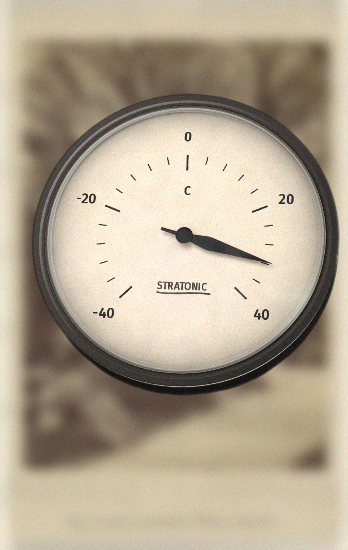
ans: 32; °C
